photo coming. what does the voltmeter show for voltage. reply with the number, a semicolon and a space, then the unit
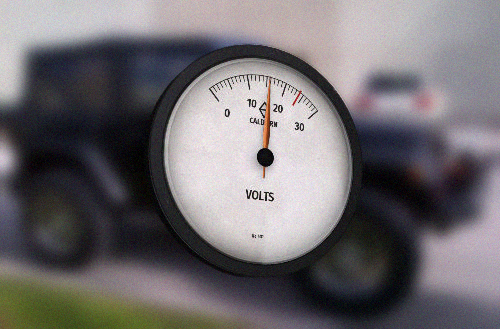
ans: 15; V
